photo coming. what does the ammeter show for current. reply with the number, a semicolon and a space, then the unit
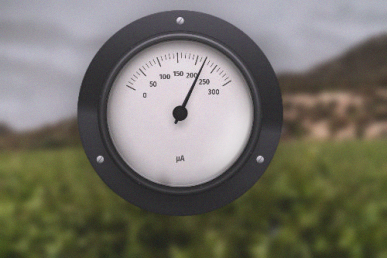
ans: 220; µA
